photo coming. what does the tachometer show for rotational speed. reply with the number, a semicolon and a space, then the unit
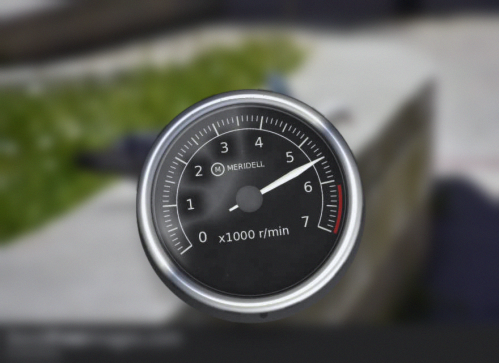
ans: 5500; rpm
